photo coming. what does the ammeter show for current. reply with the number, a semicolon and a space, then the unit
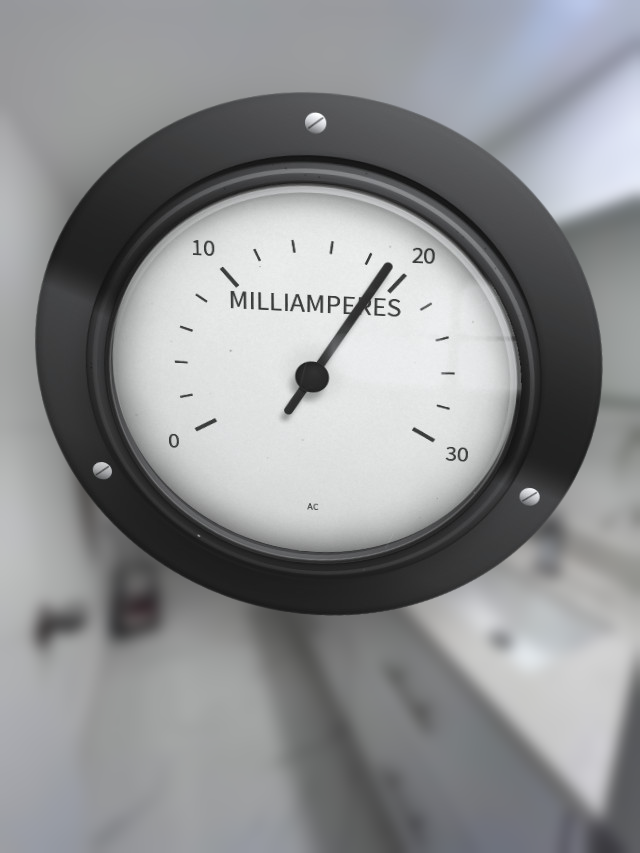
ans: 19; mA
